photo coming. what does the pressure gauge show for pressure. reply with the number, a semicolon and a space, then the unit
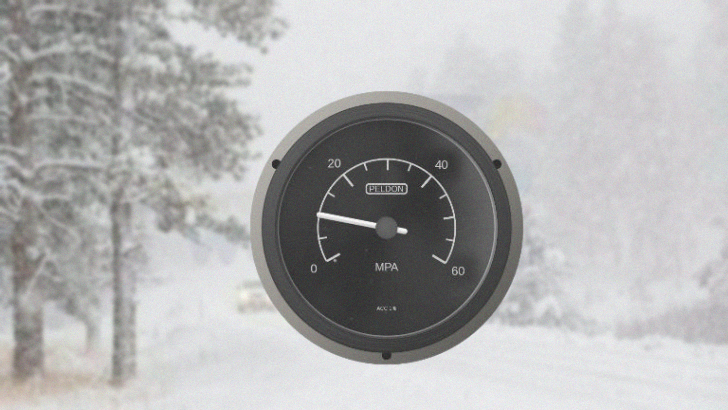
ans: 10; MPa
